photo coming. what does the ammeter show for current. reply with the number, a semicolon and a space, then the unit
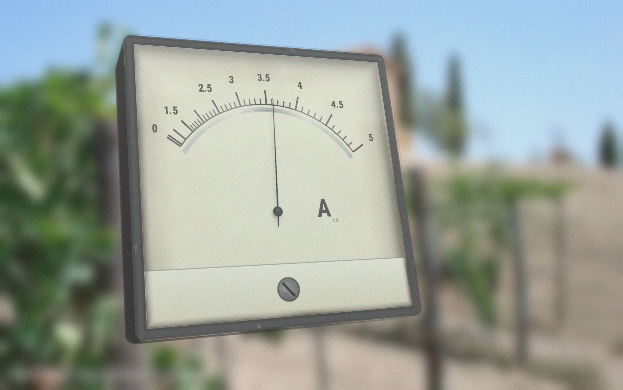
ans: 3.6; A
